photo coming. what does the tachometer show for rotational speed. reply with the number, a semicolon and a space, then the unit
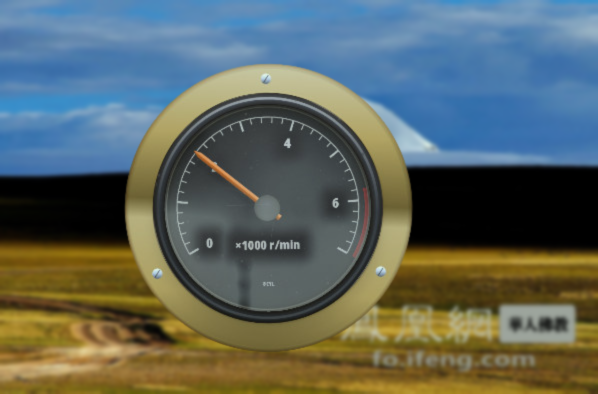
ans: 2000; rpm
